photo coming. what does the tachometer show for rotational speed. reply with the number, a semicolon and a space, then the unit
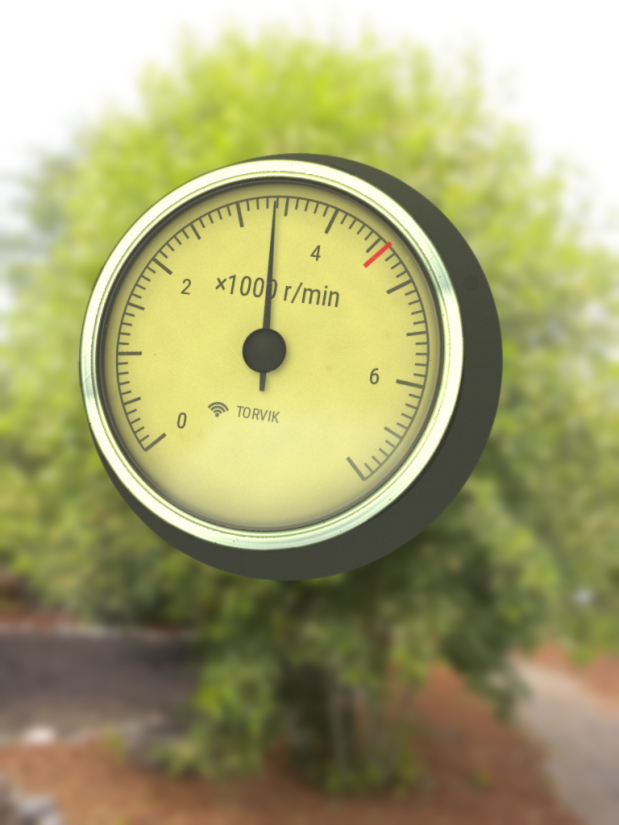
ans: 3400; rpm
